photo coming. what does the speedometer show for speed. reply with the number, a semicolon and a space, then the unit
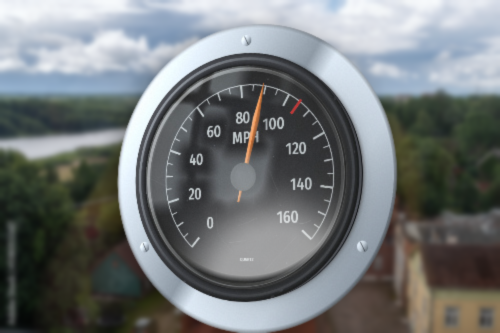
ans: 90; mph
